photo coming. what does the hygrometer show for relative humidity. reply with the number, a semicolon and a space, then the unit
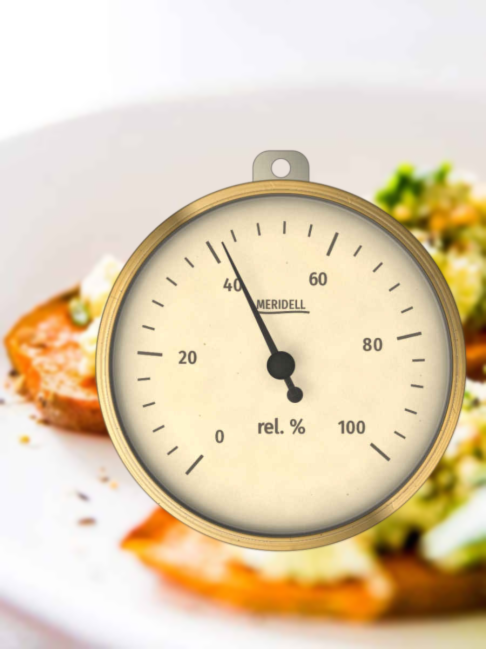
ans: 42; %
